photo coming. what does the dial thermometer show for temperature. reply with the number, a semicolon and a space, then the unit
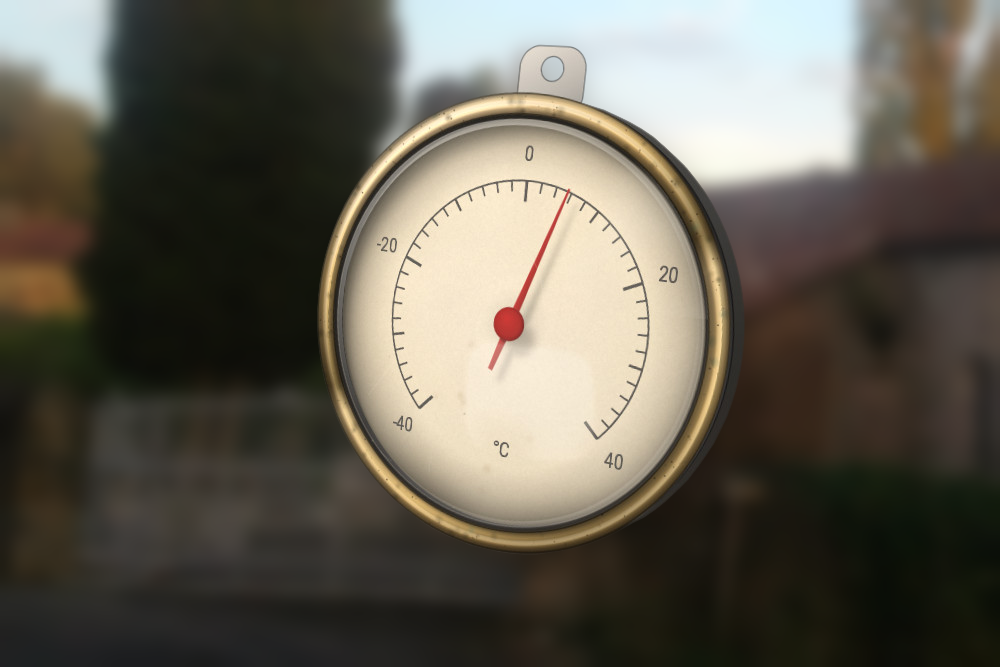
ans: 6; °C
